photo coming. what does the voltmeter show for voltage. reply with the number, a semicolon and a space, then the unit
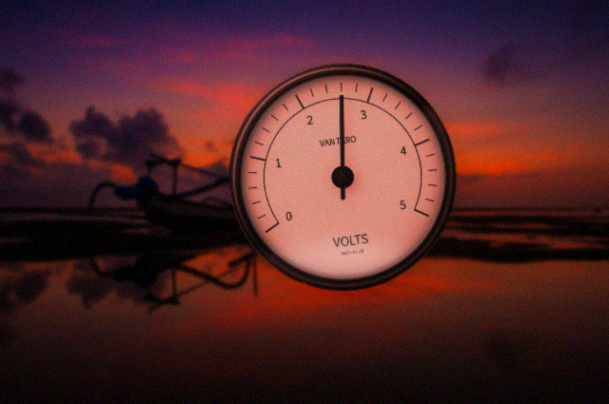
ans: 2.6; V
